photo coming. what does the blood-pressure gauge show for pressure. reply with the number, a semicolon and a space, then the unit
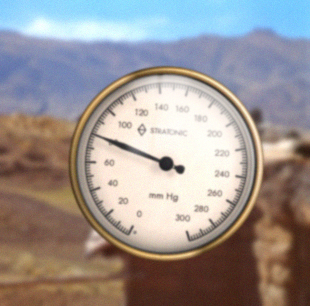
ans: 80; mmHg
